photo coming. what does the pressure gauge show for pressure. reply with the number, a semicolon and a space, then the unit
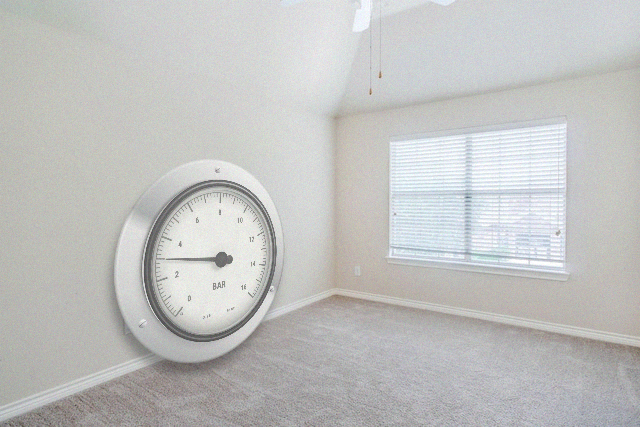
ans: 3; bar
